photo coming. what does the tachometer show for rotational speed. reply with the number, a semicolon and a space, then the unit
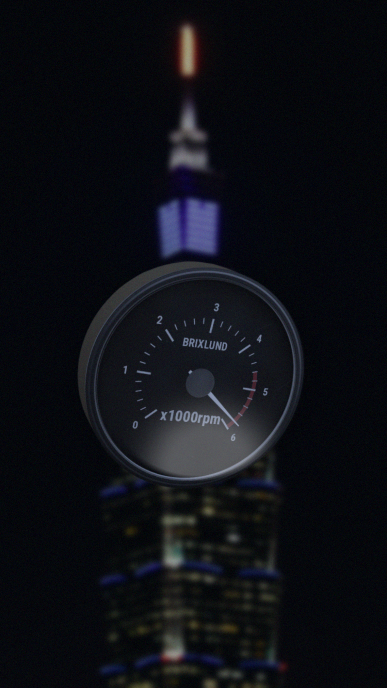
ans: 5800; rpm
